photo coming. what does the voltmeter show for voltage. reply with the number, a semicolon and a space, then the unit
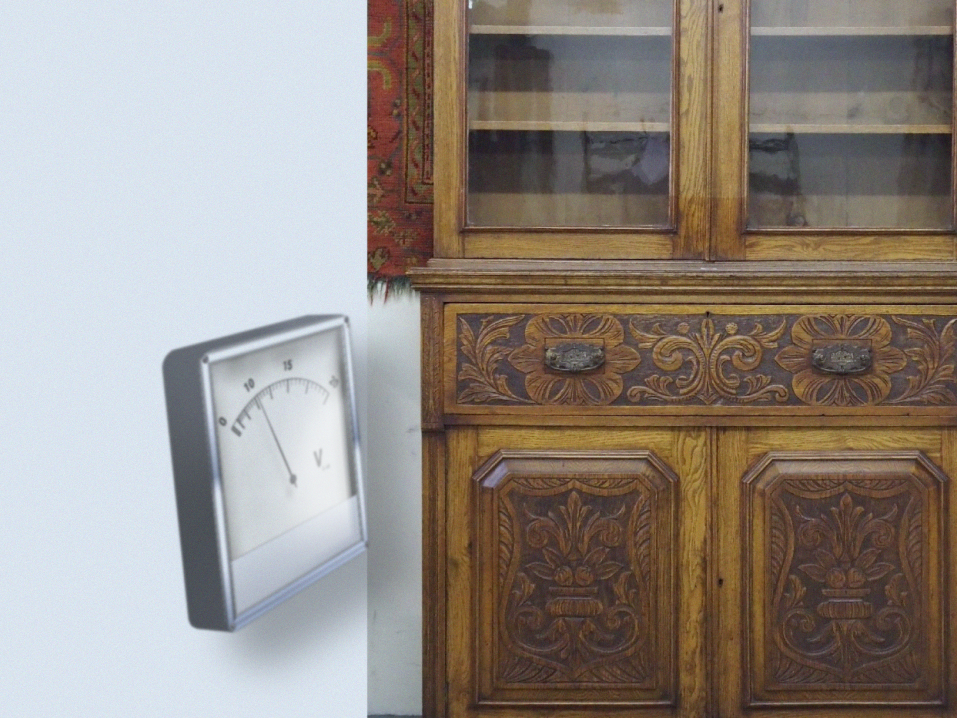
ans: 10; V
